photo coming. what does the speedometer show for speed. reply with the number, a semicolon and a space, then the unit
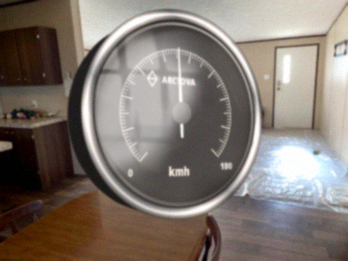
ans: 90; km/h
